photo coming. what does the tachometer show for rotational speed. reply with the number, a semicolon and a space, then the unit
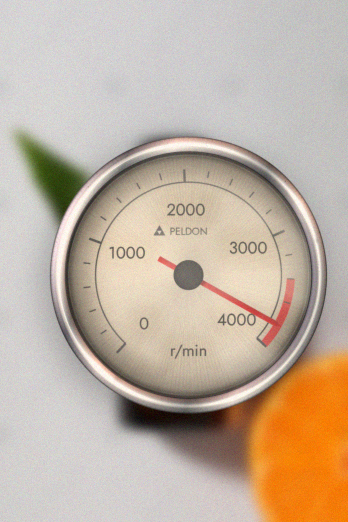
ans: 3800; rpm
